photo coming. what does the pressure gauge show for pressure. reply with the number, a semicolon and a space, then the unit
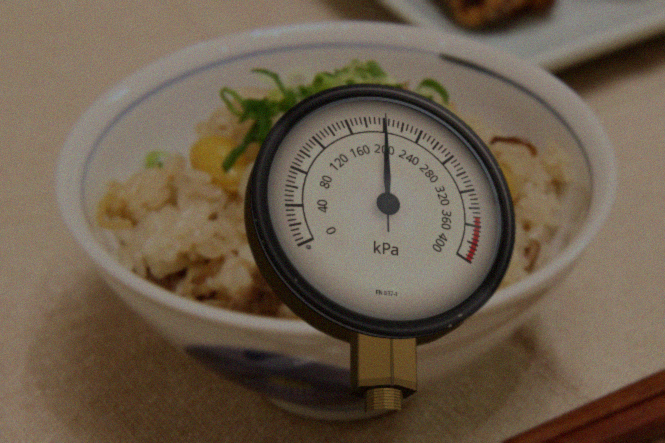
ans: 200; kPa
